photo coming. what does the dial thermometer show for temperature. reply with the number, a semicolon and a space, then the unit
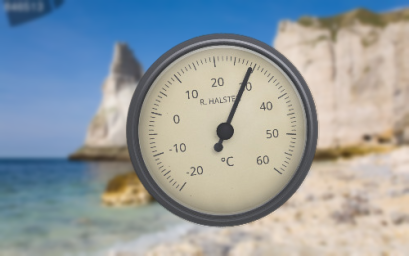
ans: 29; °C
